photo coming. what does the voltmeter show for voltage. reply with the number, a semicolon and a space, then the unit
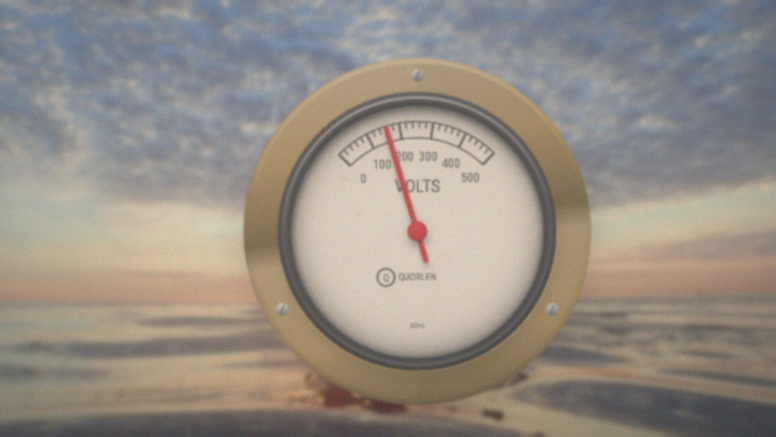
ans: 160; V
